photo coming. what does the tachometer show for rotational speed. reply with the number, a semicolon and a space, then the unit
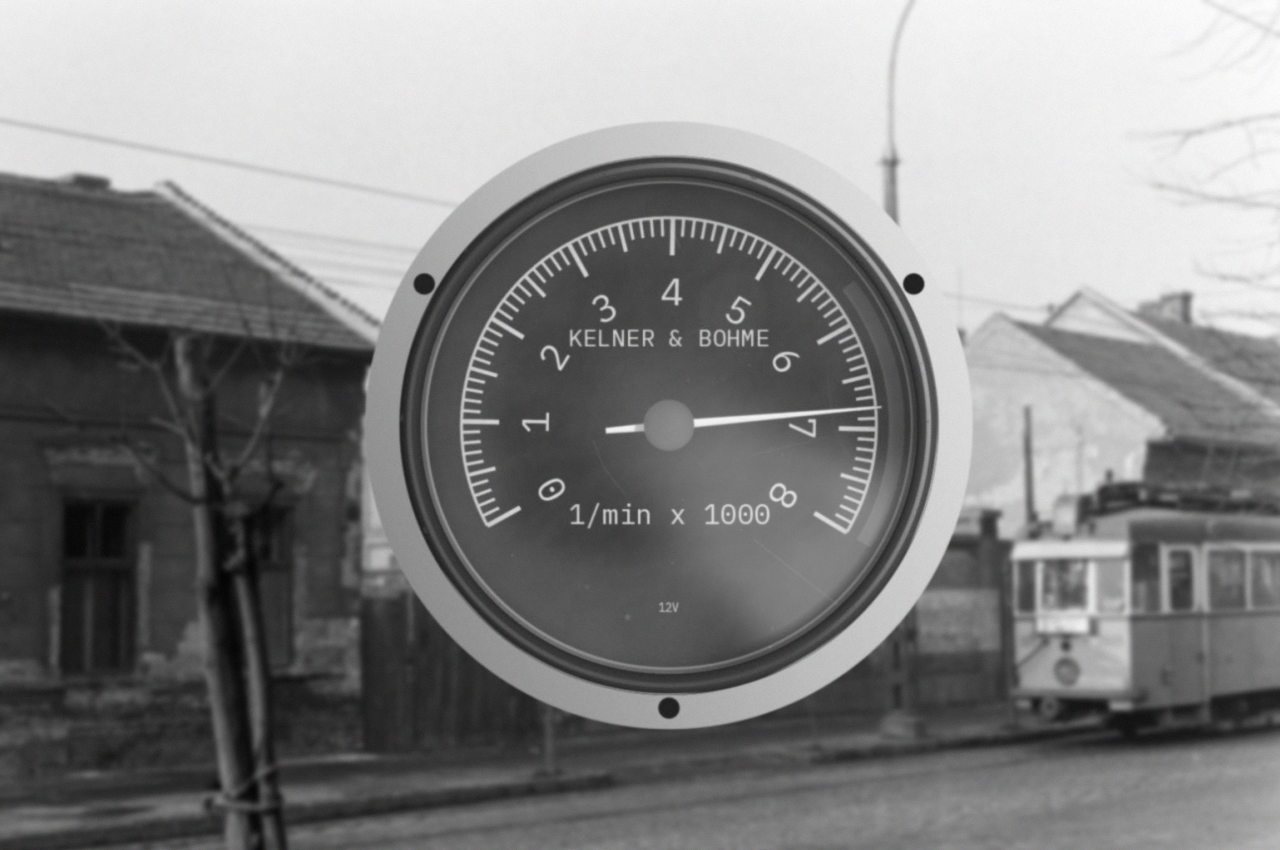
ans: 6800; rpm
